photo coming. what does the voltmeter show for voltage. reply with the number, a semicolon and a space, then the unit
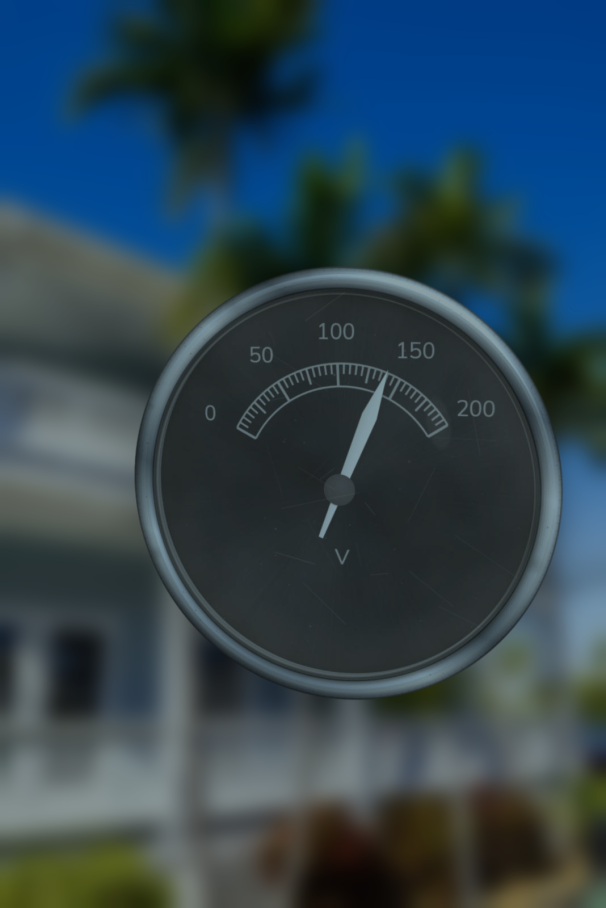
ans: 140; V
